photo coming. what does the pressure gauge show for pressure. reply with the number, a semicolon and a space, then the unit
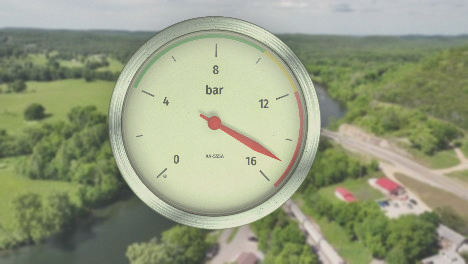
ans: 15; bar
